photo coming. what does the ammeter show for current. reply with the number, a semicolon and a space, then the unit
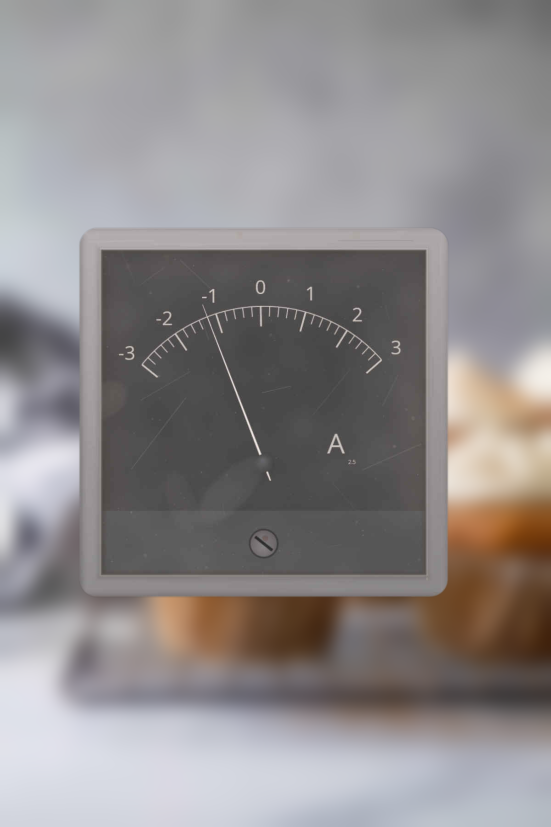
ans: -1.2; A
